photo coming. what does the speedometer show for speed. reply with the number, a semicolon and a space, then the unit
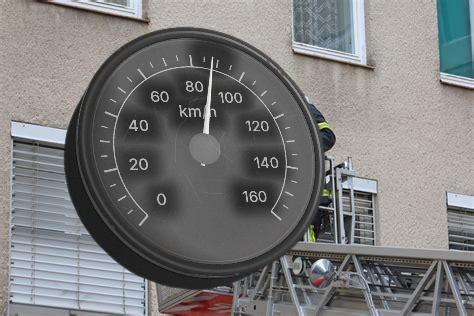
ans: 87.5; km/h
